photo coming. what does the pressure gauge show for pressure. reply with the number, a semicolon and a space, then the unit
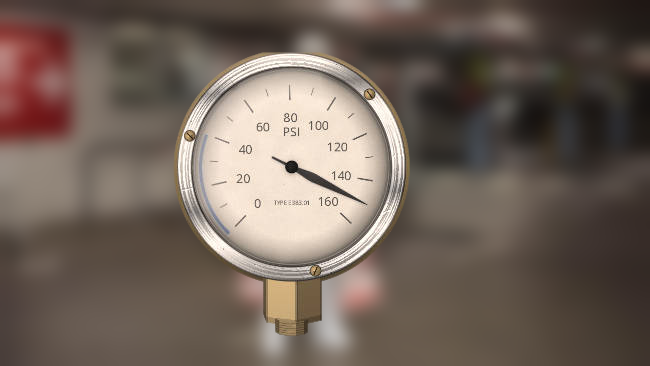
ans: 150; psi
